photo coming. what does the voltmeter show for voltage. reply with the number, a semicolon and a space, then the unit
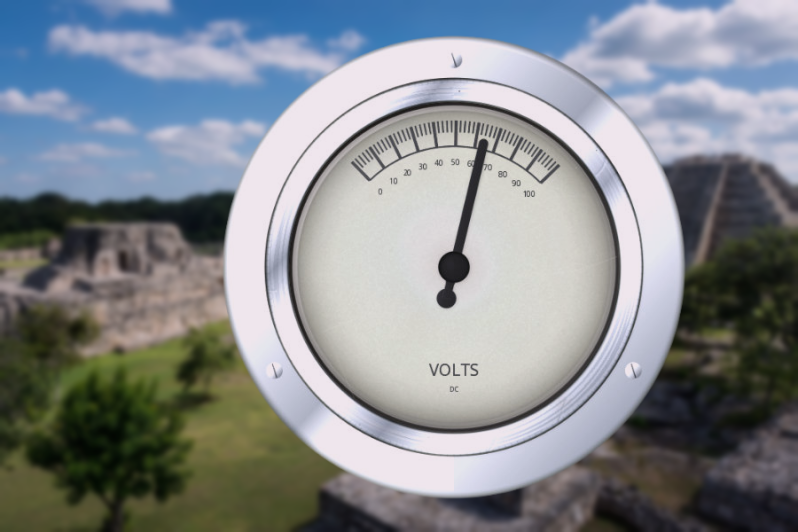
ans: 64; V
